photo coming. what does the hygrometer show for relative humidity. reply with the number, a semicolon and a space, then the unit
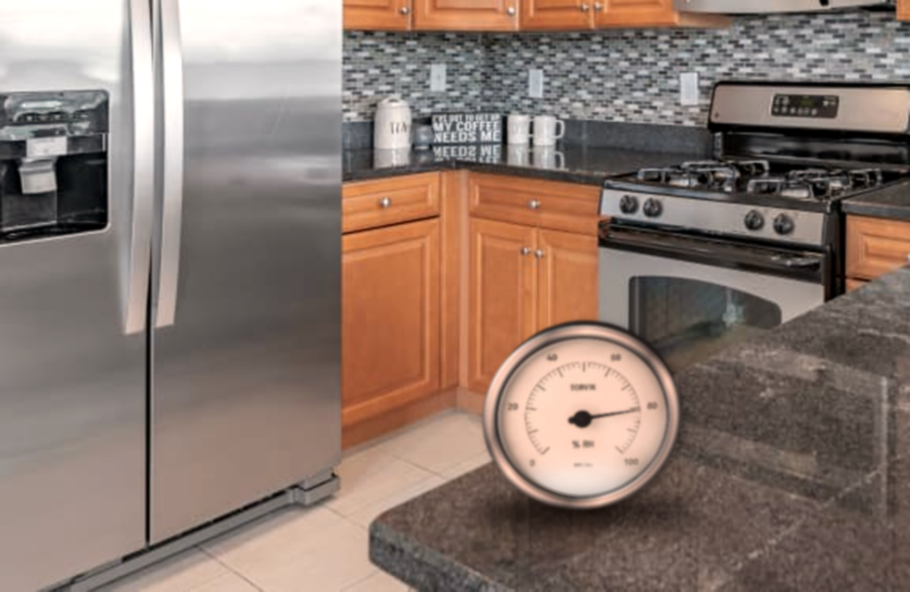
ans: 80; %
